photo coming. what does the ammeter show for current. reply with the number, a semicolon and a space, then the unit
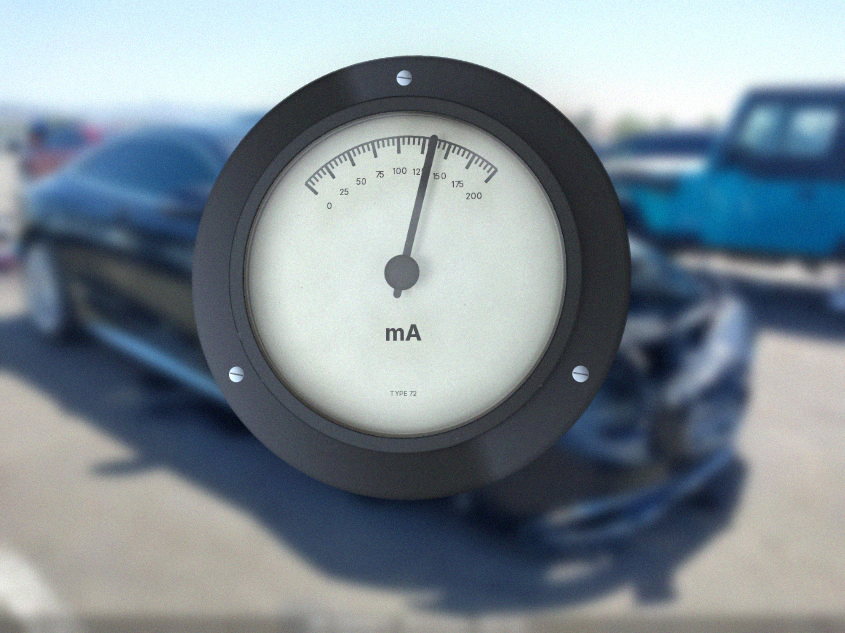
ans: 135; mA
